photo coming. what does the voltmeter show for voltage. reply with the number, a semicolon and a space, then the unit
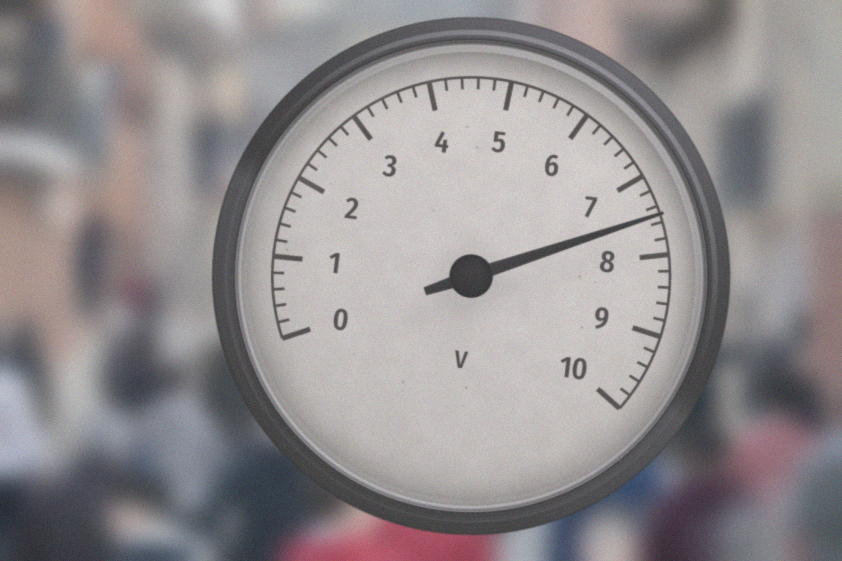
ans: 7.5; V
